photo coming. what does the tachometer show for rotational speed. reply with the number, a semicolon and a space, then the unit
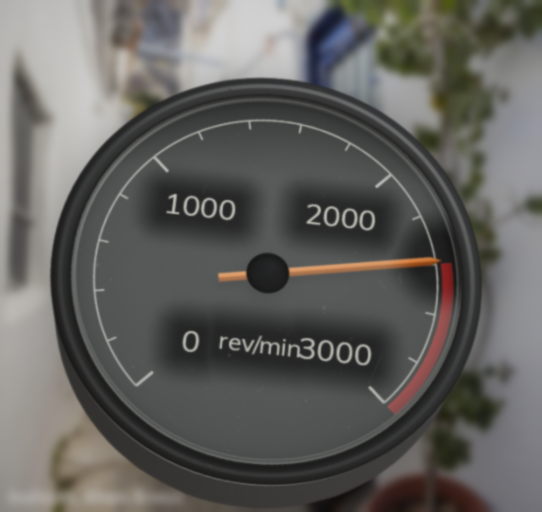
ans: 2400; rpm
